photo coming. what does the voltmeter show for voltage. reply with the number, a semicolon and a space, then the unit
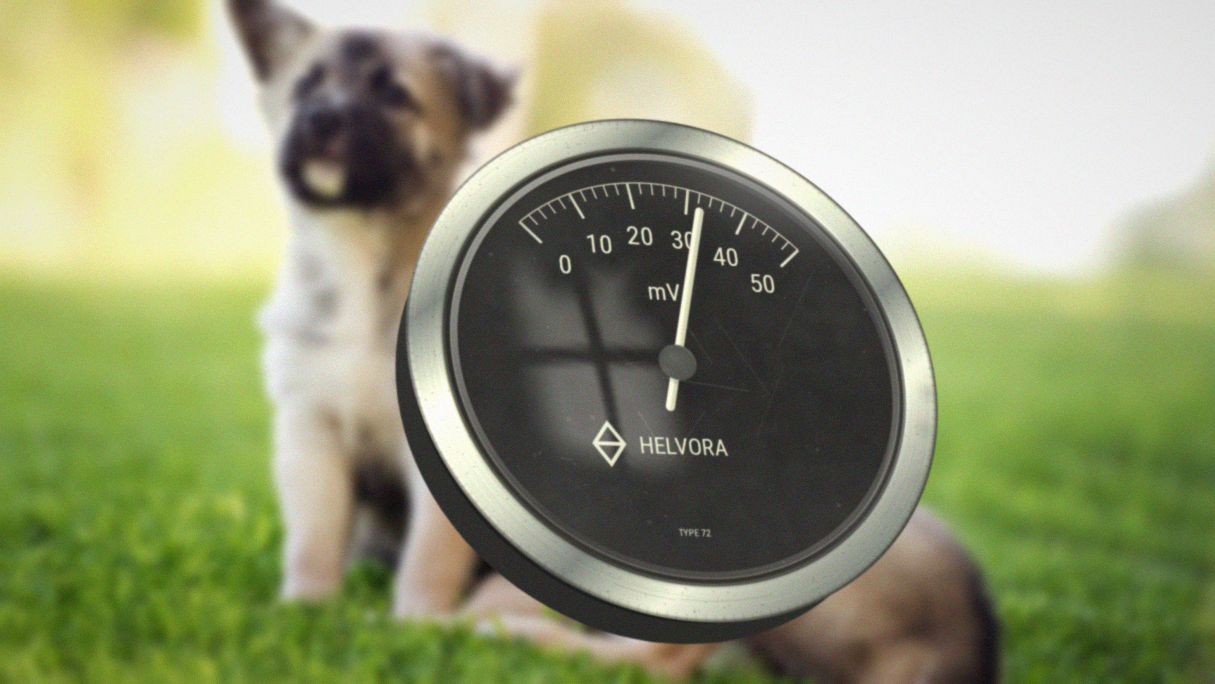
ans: 32; mV
